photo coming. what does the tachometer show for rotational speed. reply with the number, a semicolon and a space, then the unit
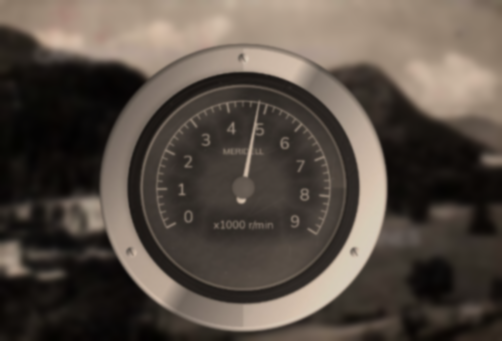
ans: 4800; rpm
